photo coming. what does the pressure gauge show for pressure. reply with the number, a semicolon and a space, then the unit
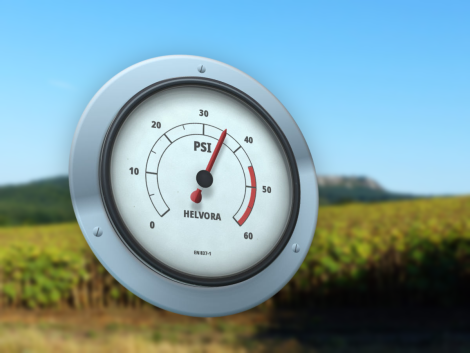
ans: 35; psi
